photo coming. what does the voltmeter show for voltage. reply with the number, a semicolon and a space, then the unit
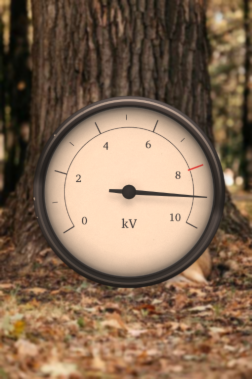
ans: 9; kV
